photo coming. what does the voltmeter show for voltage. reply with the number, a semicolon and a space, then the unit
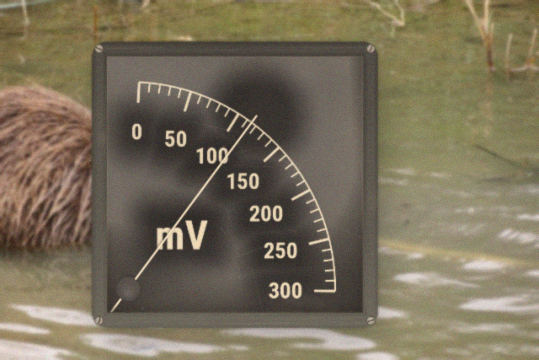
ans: 115; mV
